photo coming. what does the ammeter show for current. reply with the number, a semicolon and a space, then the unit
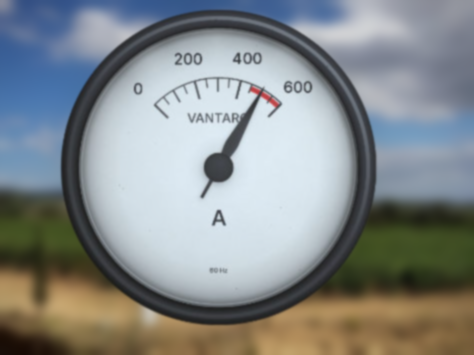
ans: 500; A
